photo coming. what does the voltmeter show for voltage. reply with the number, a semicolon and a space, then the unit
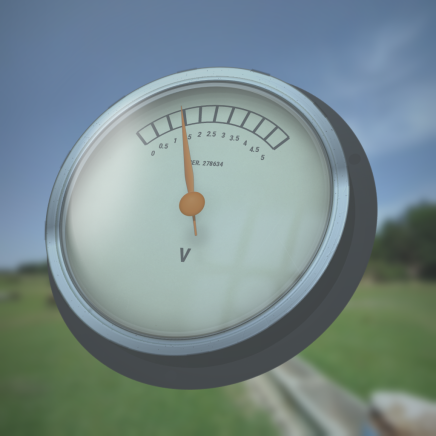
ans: 1.5; V
